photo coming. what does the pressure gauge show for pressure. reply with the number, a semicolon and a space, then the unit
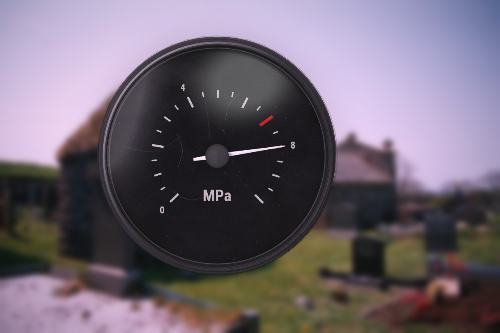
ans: 8; MPa
